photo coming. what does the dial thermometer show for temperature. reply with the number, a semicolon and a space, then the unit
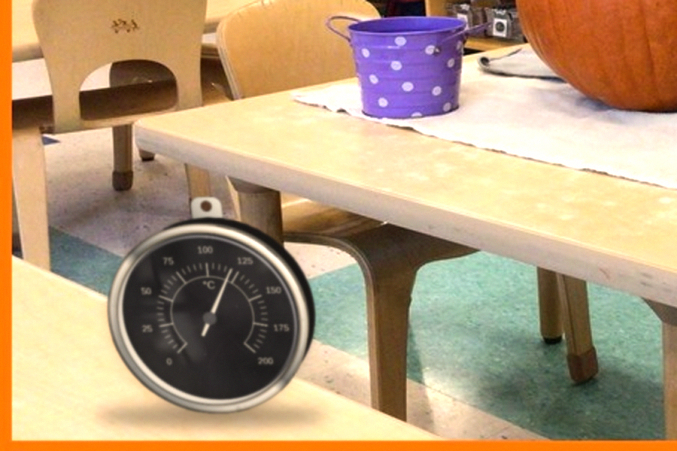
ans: 120; °C
